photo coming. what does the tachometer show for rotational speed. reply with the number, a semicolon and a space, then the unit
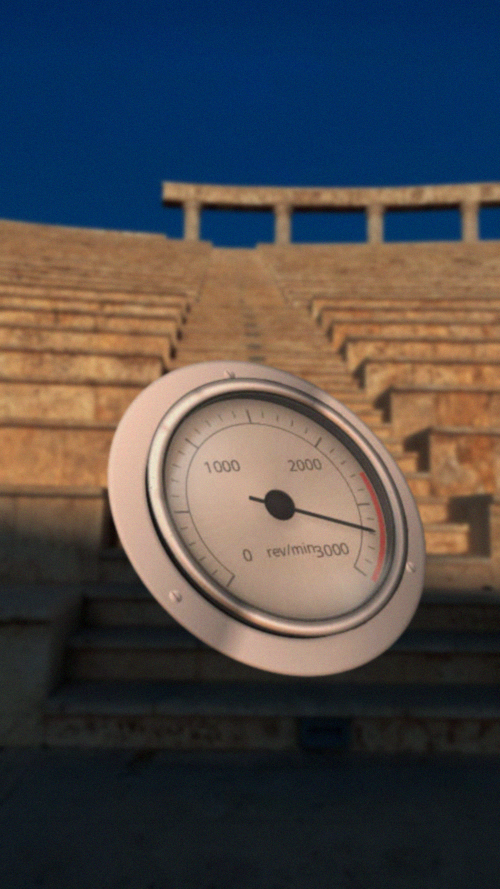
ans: 2700; rpm
